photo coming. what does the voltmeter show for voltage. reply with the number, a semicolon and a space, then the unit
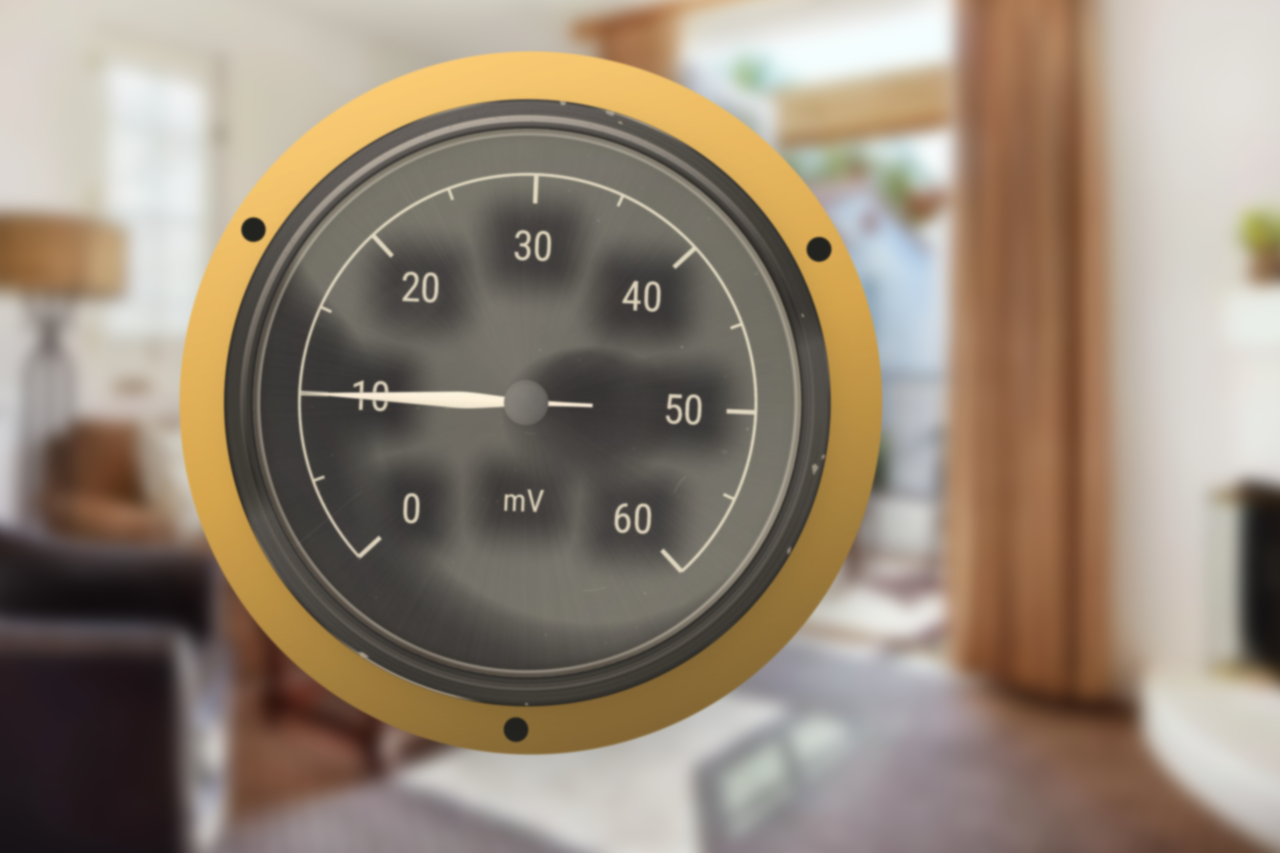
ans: 10; mV
